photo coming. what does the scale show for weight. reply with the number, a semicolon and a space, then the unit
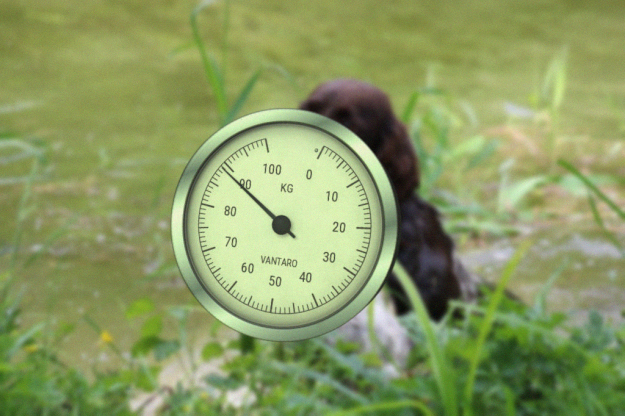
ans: 89; kg
